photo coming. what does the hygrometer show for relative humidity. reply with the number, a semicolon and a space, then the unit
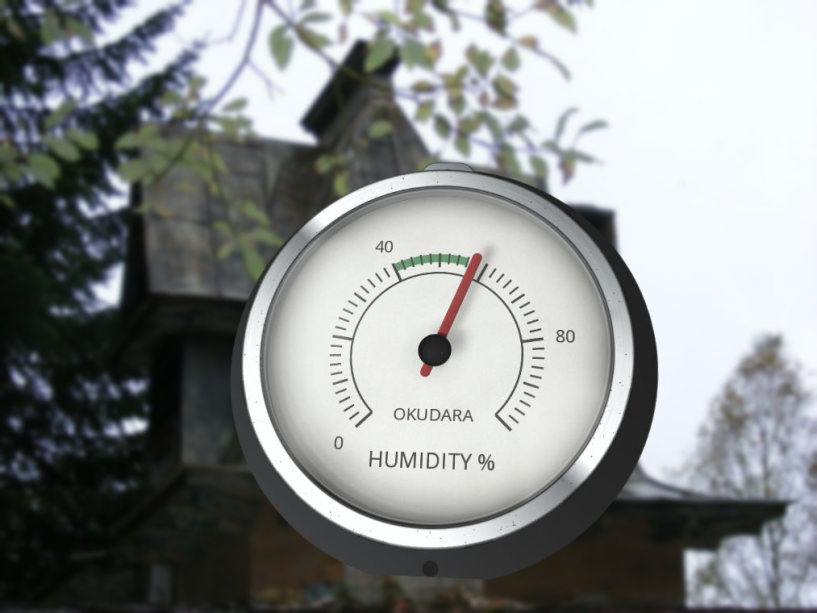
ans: 58; %
